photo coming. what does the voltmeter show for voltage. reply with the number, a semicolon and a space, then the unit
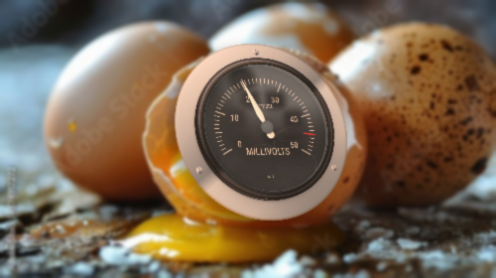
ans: 20; mV
